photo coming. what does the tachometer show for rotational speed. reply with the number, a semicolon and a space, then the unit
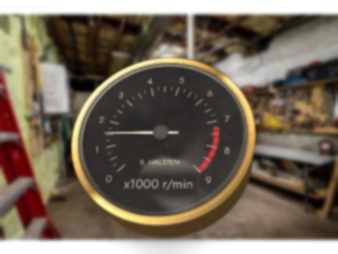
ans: 1500; rpm
